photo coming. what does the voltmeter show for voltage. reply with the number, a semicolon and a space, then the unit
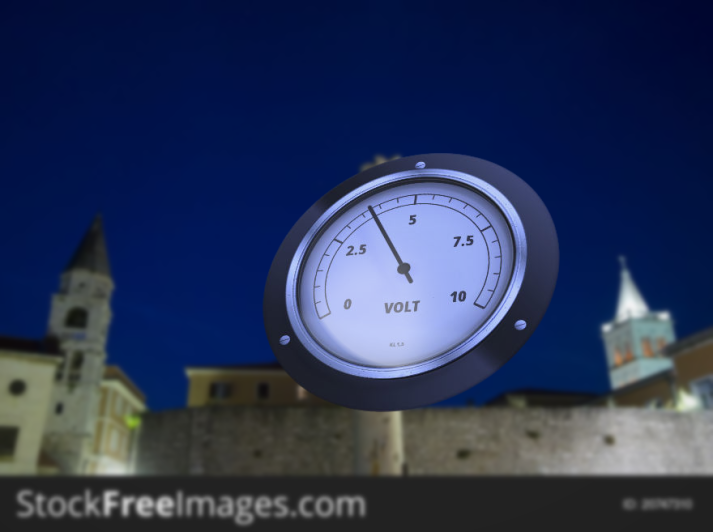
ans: 3.75; V
